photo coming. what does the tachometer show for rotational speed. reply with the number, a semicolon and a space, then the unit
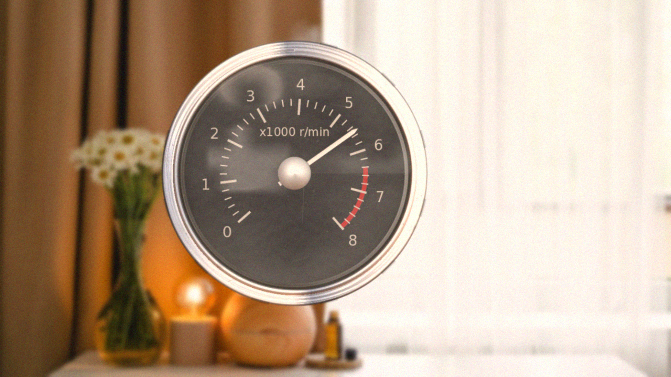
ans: 5500; rpm
